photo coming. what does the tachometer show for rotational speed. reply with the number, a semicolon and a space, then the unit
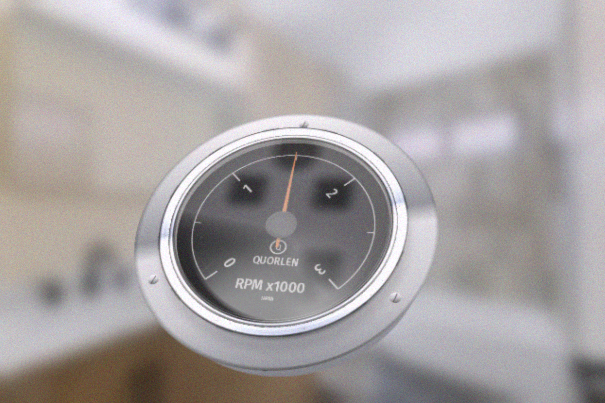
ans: 1500; rpm
